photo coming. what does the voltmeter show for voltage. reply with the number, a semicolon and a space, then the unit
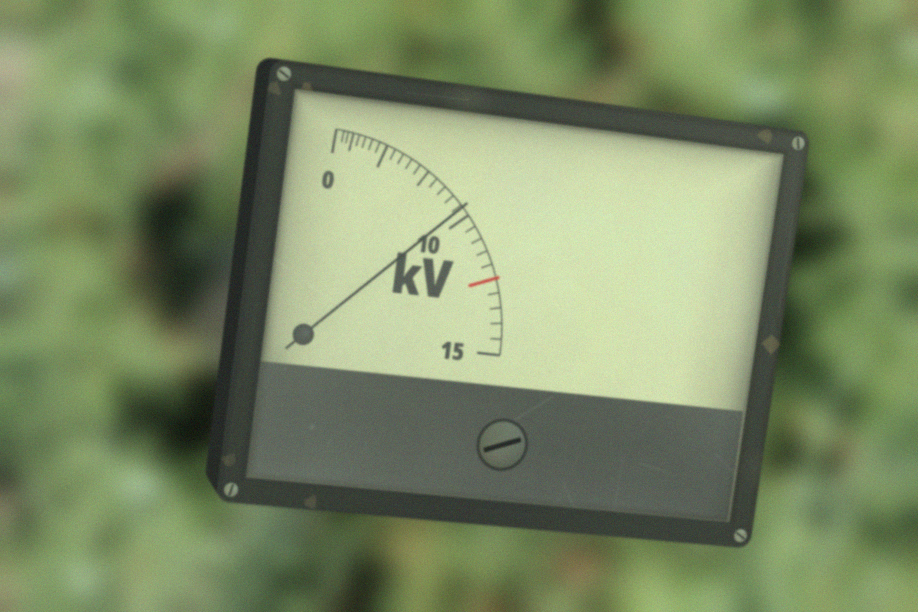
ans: 9.5; kV
